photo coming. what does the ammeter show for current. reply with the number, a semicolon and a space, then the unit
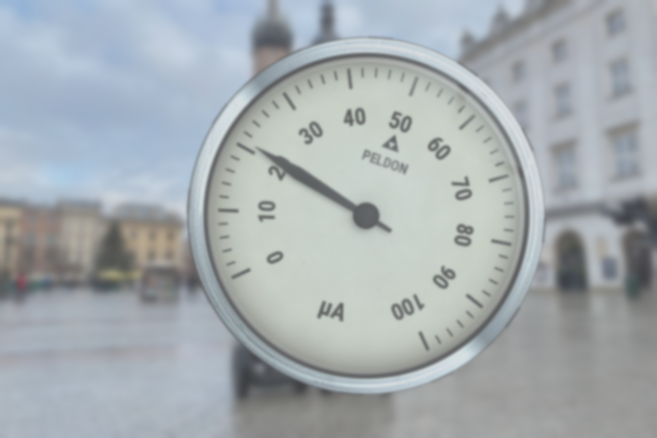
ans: 21; µA
